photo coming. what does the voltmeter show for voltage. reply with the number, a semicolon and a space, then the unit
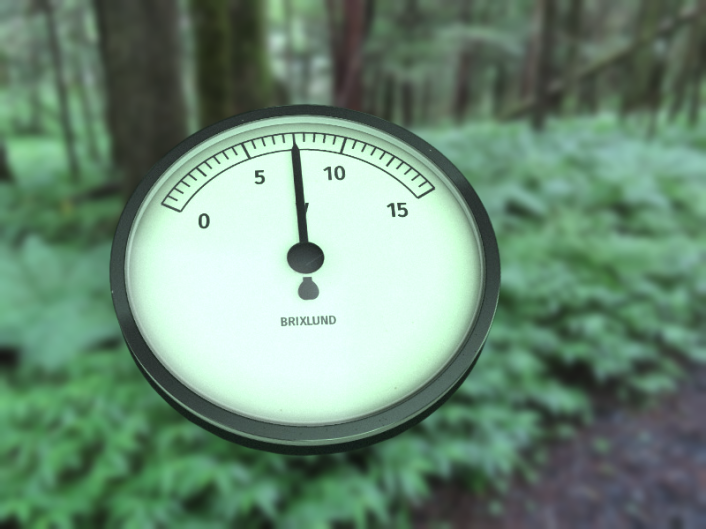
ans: 7.5; V
